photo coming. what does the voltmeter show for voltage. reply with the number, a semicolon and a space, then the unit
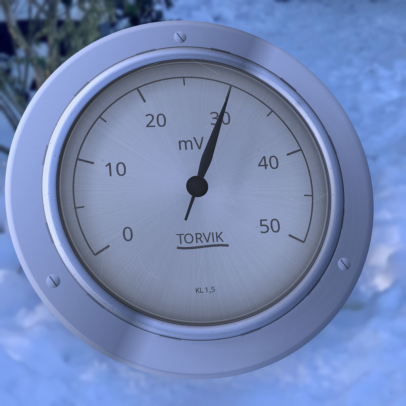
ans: 30; mV
